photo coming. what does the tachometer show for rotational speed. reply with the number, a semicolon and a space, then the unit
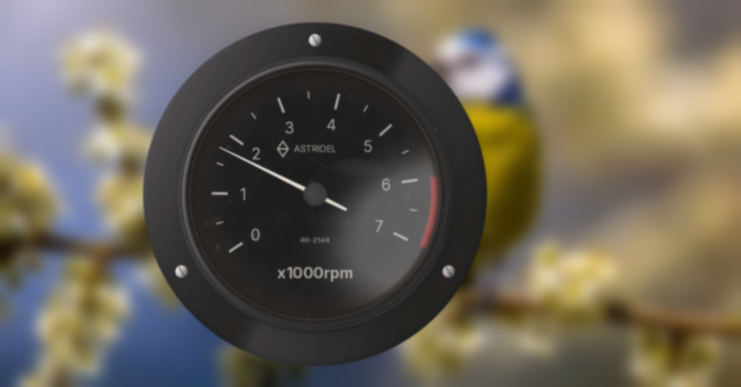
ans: 1750; rpm
